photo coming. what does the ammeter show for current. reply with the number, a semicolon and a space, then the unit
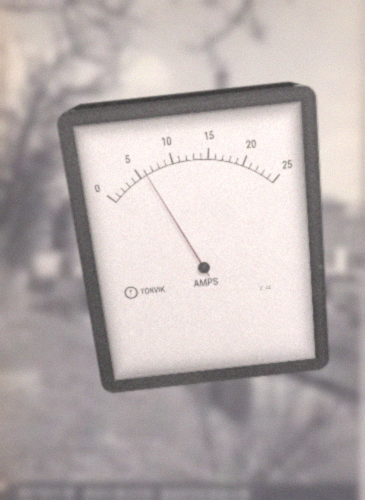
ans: 6; A
